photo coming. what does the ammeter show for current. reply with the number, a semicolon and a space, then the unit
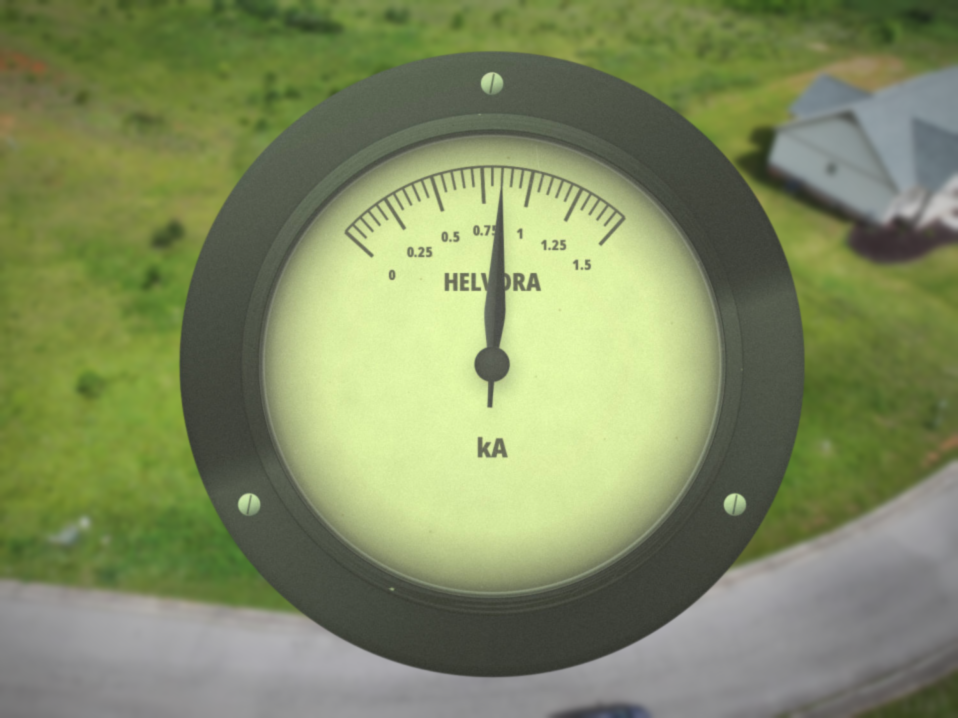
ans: 0.85; kA
